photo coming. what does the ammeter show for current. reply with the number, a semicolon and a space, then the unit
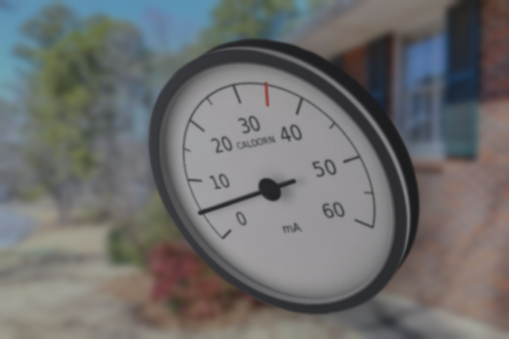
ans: 5; mA
